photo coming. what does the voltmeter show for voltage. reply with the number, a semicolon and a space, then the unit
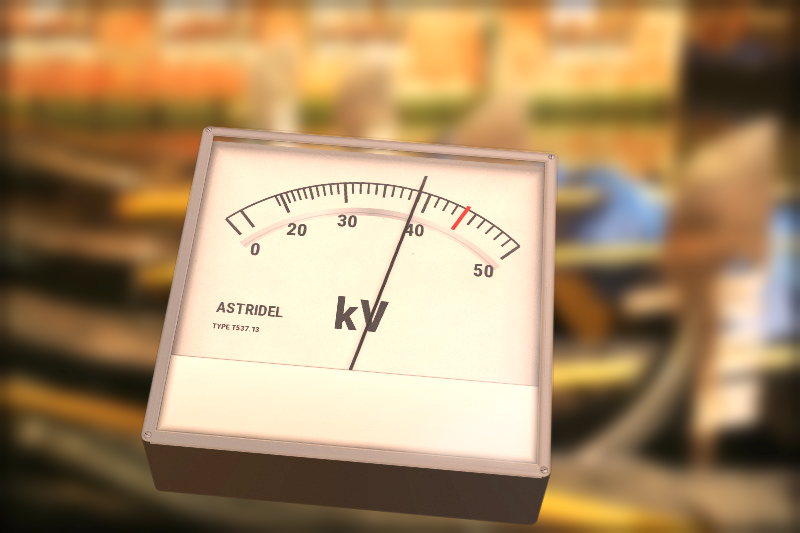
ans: 39; kV
